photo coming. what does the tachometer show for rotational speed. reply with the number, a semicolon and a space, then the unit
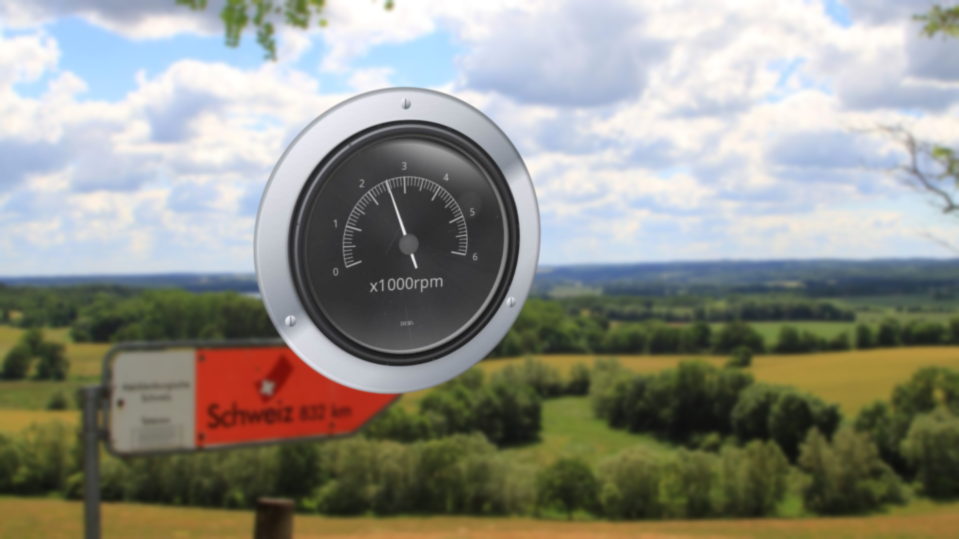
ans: 2500; rpm
